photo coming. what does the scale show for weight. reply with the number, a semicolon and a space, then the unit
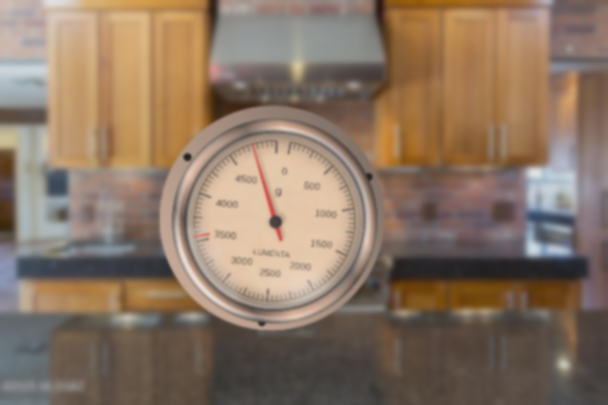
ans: 4750; g
